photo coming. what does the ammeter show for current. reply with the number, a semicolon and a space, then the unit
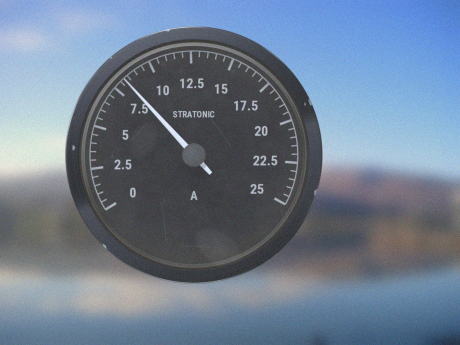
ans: 8.25; A
